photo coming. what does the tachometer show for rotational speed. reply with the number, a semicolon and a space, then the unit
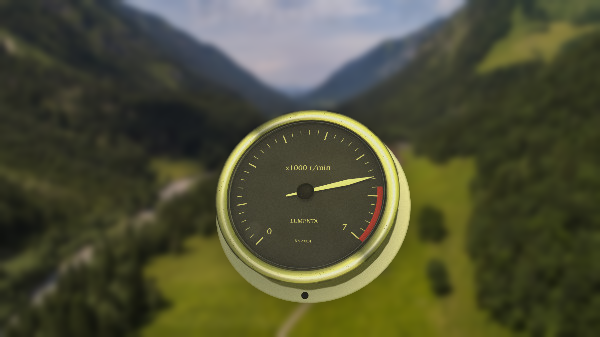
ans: 5600; rpm
